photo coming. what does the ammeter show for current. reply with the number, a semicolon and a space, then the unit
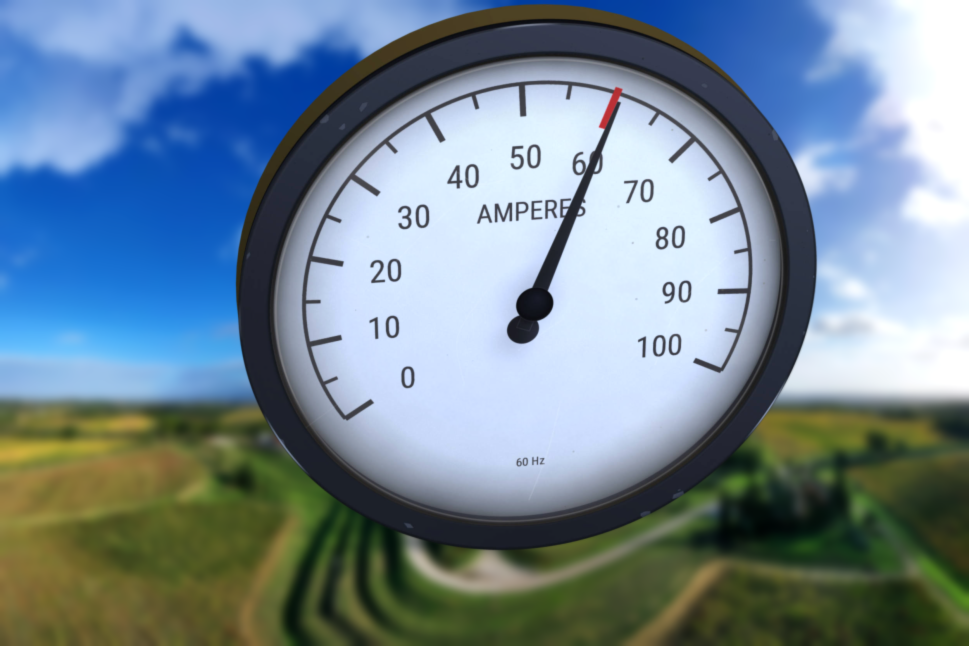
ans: 60; A
